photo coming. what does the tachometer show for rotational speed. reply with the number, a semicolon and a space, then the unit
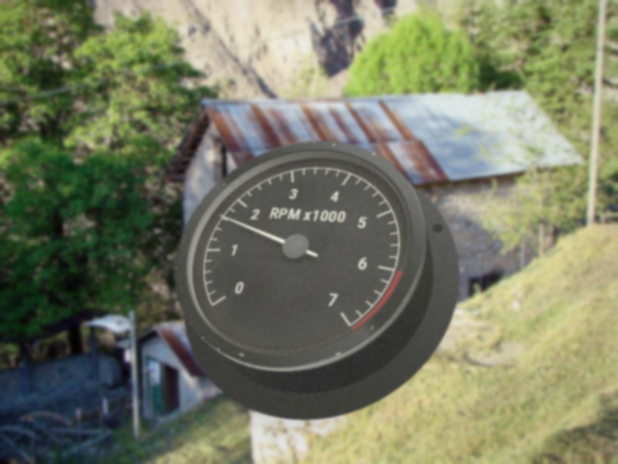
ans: 1600; rpm
